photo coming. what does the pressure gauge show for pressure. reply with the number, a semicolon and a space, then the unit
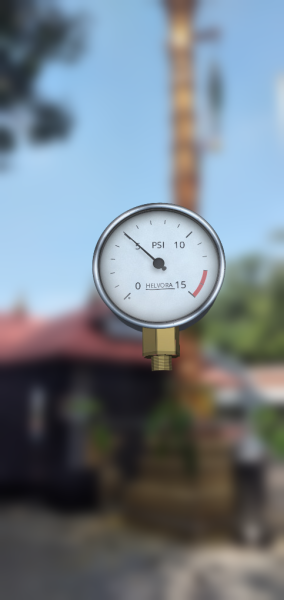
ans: 5; psi
